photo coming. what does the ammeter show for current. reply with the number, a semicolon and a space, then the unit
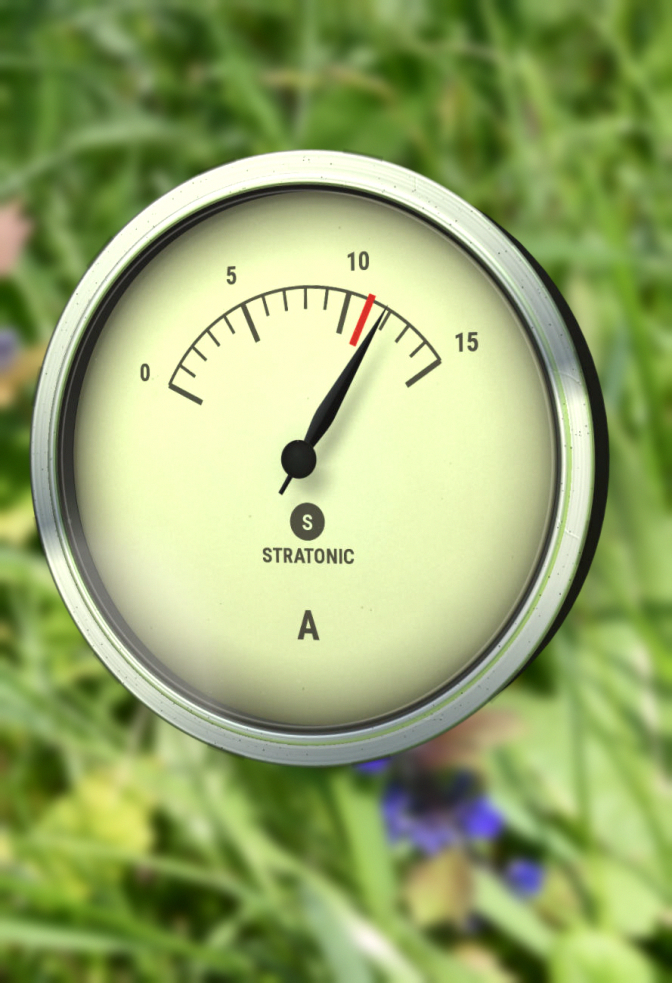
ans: 12; A
